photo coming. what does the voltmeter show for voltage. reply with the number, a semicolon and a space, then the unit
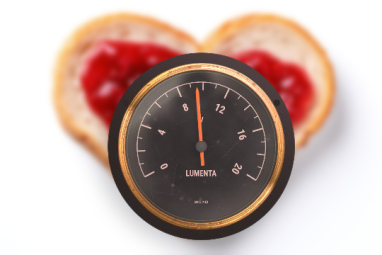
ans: 9.5; V
